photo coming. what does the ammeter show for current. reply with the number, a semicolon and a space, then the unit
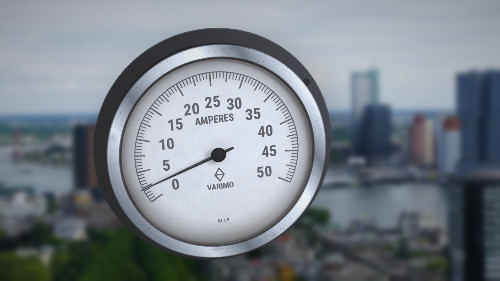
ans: 2.5; A
